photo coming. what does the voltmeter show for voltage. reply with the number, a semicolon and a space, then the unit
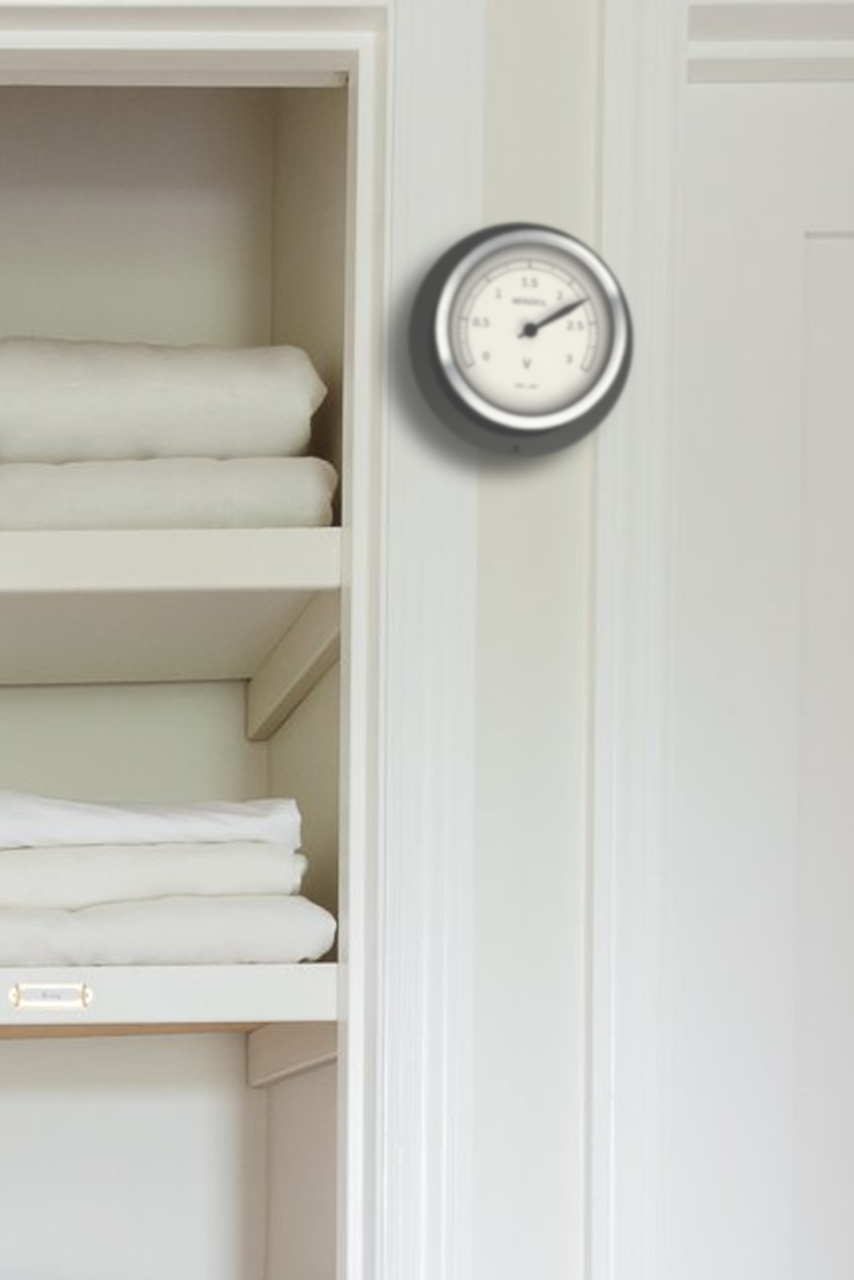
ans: 2.25; V
